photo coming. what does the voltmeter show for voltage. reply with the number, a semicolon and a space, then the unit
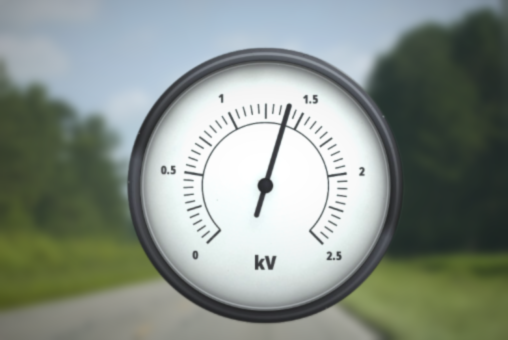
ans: 1.4; kV
